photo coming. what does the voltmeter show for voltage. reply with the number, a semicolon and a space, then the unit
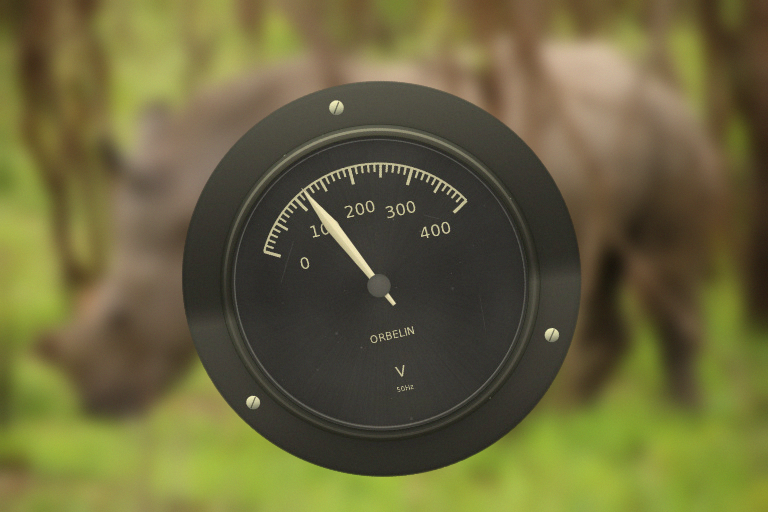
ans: 120; V
